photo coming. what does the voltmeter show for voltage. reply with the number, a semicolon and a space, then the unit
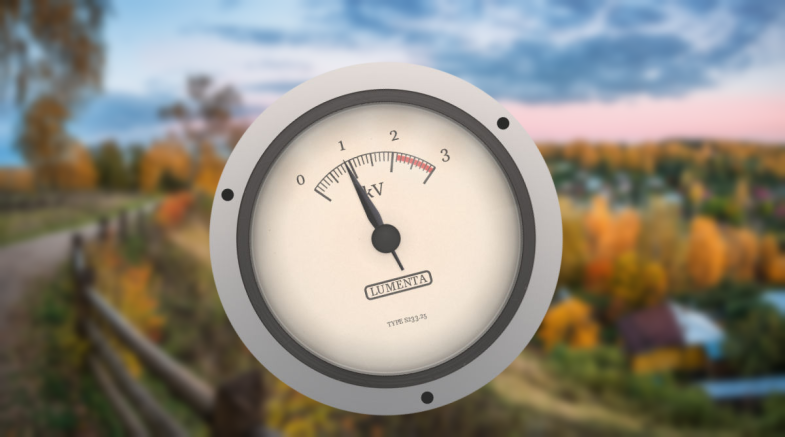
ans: 0.9; kV
